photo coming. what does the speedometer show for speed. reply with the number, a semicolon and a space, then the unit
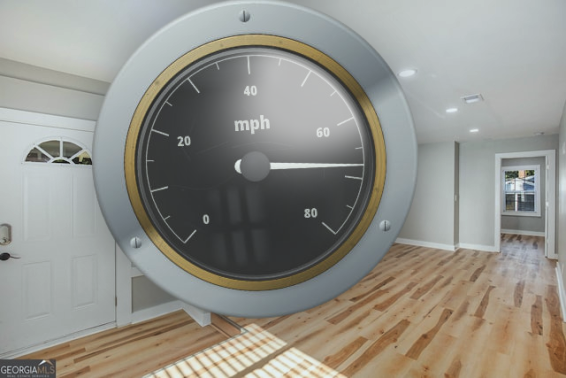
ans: 67.5; mph
